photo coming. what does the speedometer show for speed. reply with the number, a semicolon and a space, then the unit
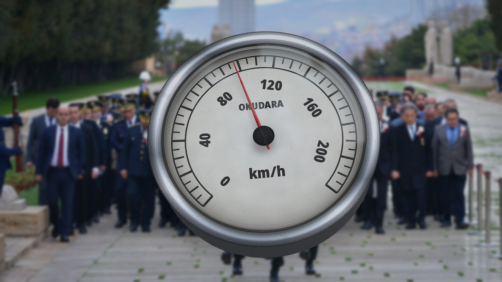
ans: 97.5; km/h
